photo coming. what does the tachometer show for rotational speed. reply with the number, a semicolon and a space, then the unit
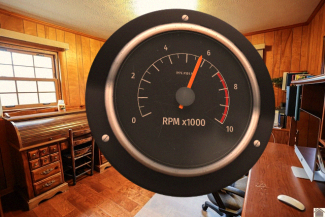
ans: 5750; rpm
